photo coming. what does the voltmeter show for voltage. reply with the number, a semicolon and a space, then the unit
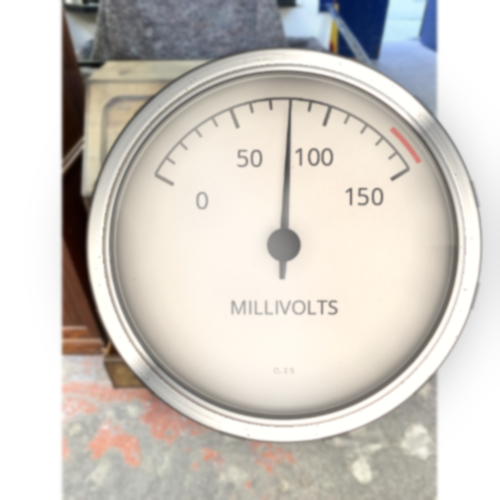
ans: 80; mV
